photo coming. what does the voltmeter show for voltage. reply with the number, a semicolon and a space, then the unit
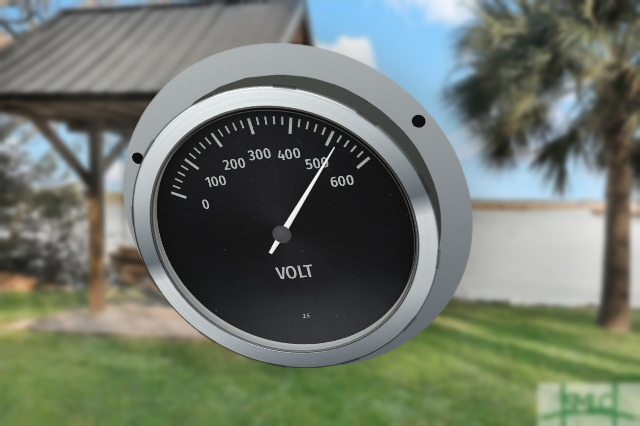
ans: 520; V
